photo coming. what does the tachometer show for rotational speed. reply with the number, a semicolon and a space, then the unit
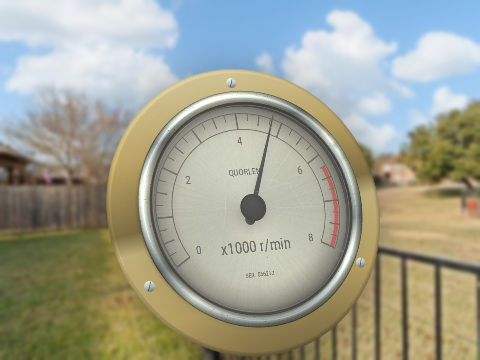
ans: 4750; rpm
